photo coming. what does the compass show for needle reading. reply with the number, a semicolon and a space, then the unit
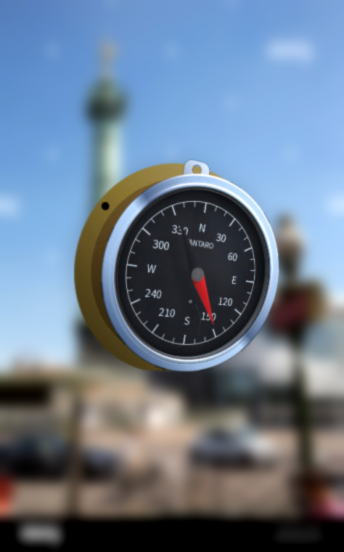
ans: 150; °
